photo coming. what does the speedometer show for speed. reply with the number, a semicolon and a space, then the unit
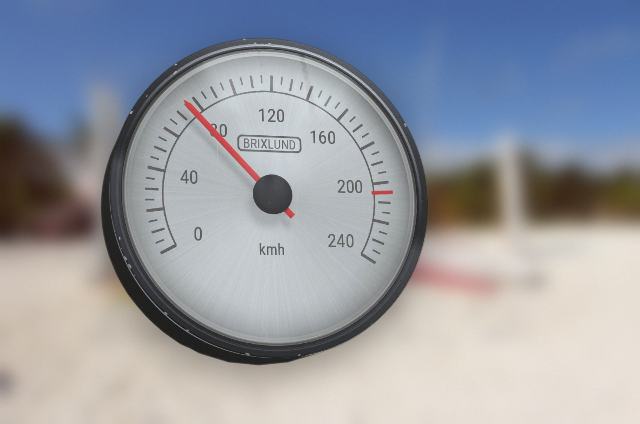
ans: 75; km/h
